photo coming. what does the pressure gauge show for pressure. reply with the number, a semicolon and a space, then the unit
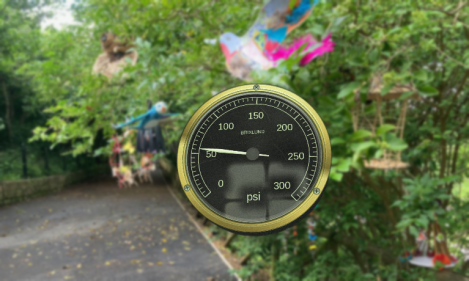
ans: 55; psi
